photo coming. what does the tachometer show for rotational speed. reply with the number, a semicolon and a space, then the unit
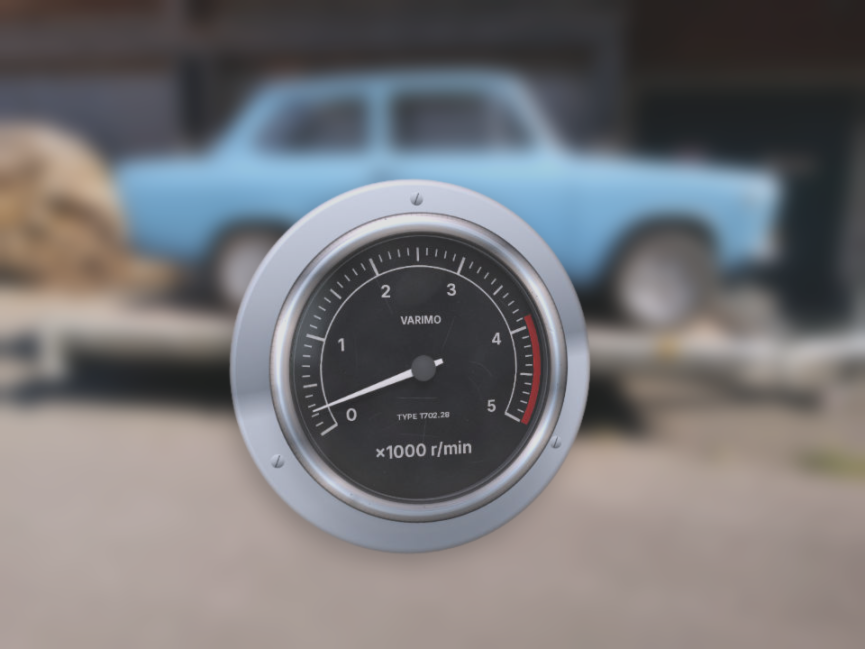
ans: 250; rpm
